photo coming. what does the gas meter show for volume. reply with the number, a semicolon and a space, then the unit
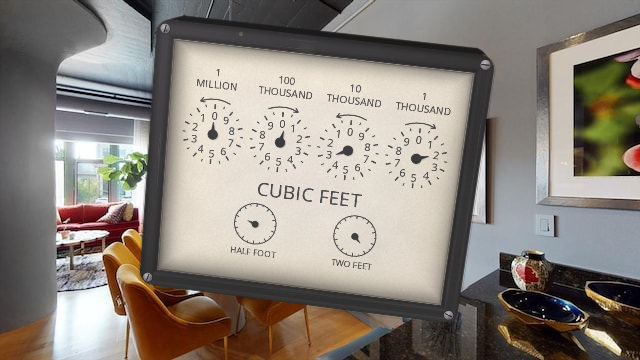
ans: 3200; ft³
